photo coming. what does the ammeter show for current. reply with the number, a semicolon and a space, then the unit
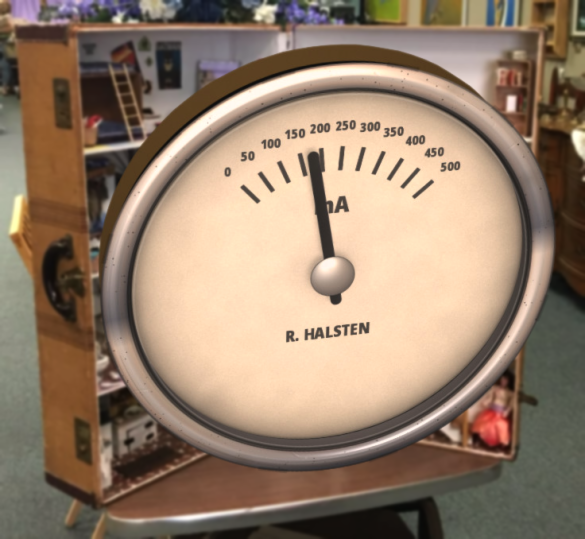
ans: 175; mA
